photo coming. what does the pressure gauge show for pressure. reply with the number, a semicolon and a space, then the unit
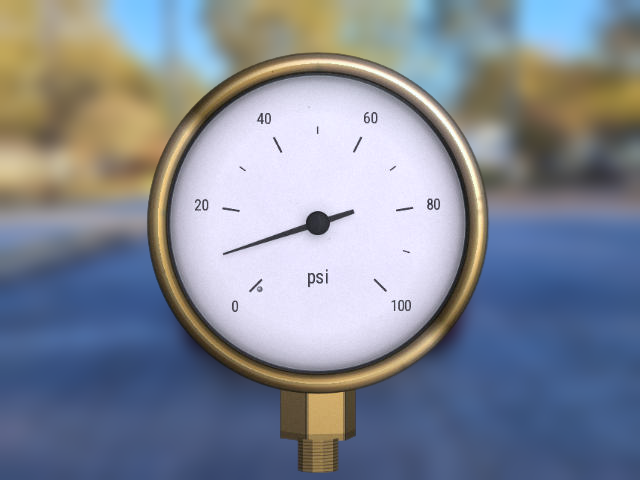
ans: 10; psi
